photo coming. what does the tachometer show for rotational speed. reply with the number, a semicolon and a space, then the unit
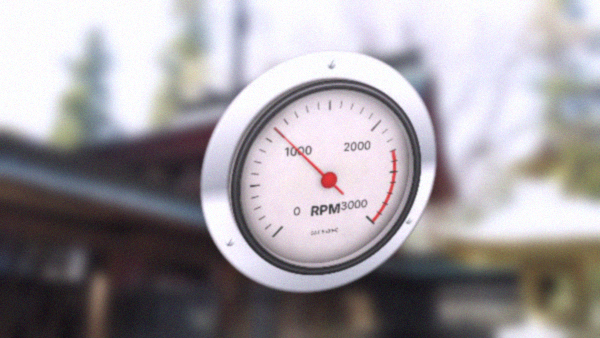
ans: 1000; rpm
